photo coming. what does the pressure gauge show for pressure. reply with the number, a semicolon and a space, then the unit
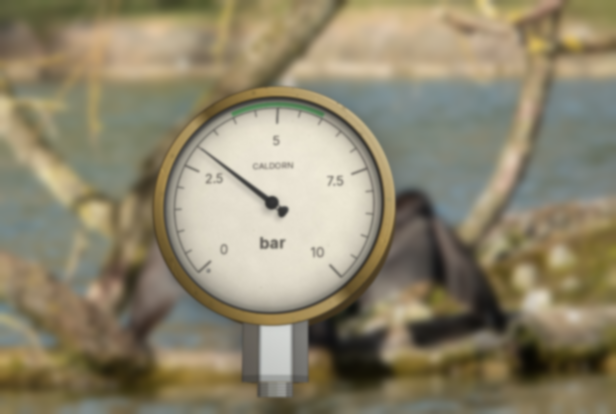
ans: 3; bar
